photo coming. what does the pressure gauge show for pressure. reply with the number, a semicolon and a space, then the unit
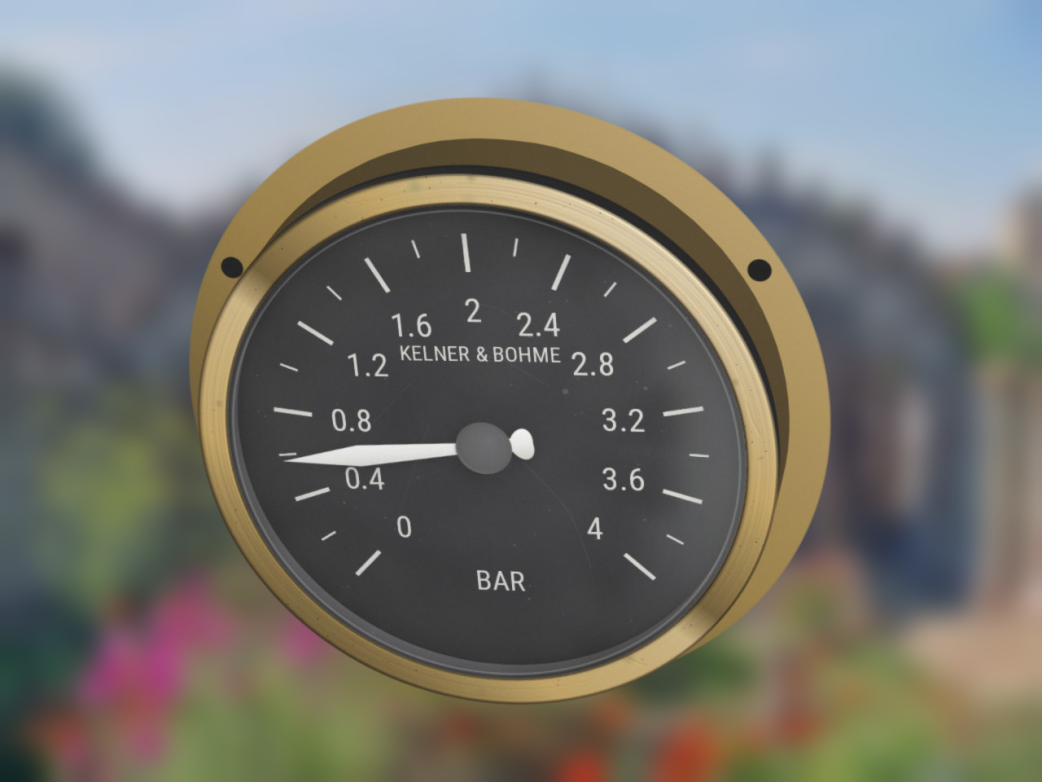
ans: 0.6; bar
